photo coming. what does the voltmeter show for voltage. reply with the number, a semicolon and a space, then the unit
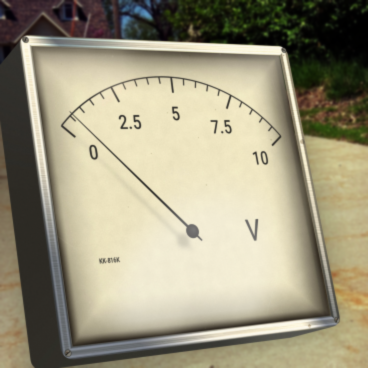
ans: 0.5; V
